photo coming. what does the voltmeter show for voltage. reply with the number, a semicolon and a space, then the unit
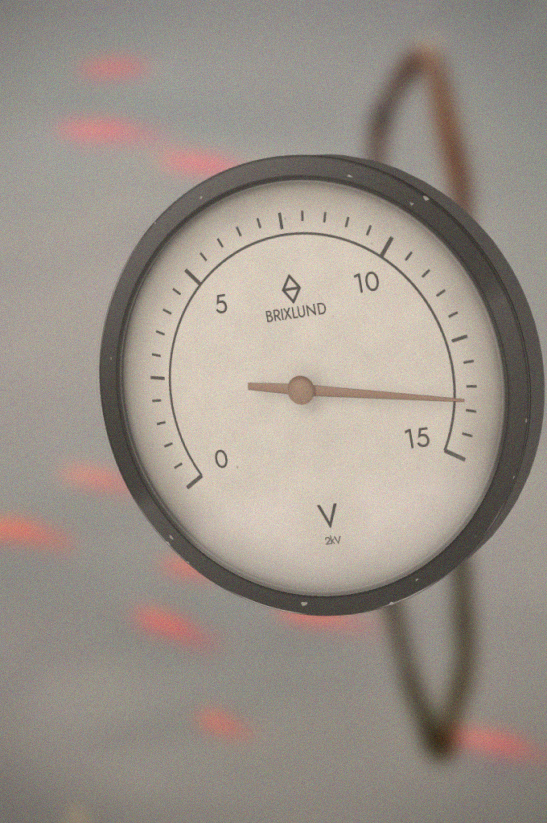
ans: 13.75; V
